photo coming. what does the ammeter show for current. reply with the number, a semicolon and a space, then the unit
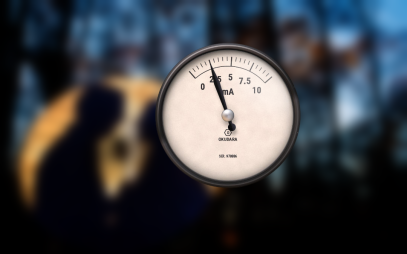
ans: 2.5; mA
